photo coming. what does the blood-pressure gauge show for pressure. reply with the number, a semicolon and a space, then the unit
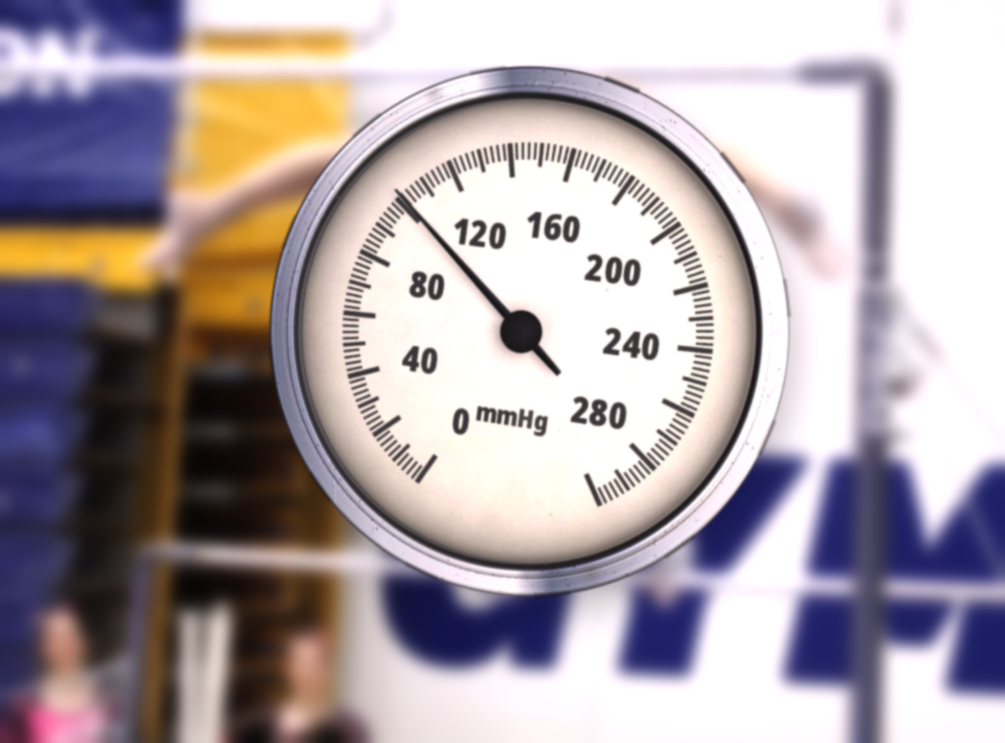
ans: 102; mmHg
